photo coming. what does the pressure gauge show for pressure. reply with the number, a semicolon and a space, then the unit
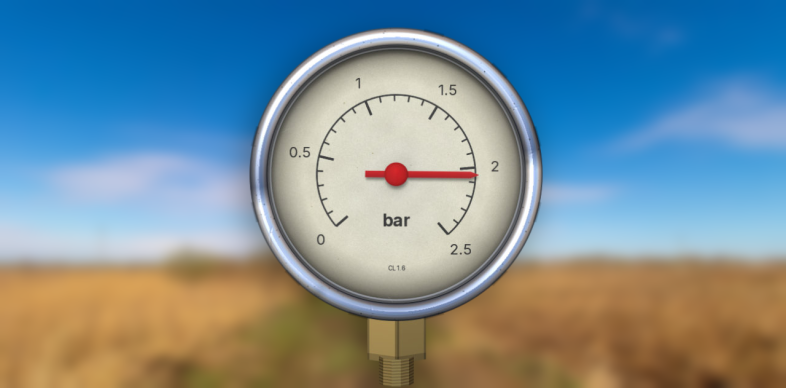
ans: 2.05; bar
